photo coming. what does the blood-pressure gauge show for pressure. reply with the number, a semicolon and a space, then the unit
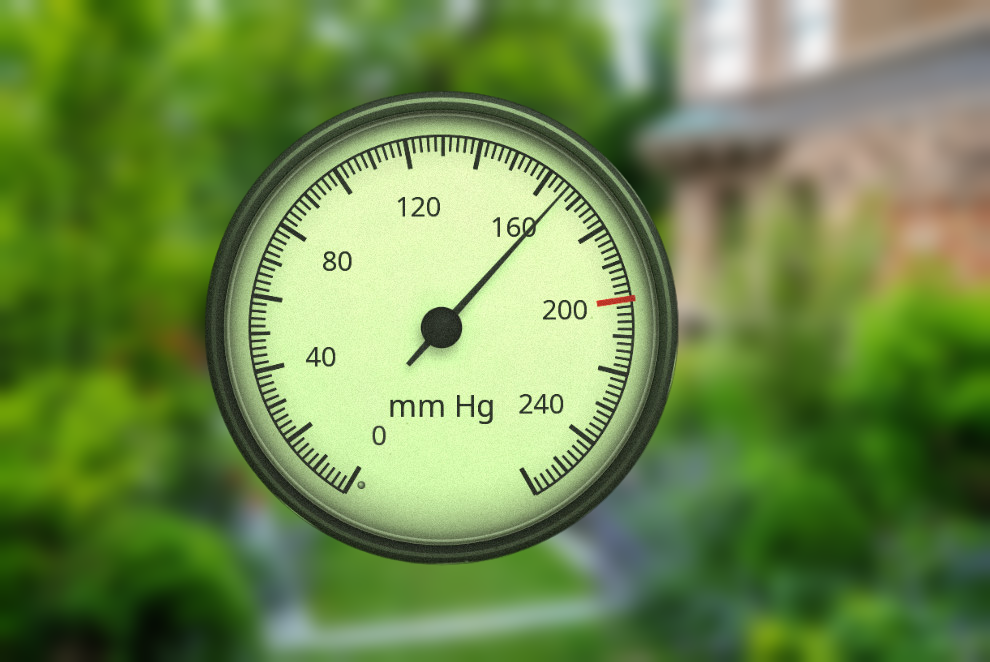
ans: 166; mmHg
